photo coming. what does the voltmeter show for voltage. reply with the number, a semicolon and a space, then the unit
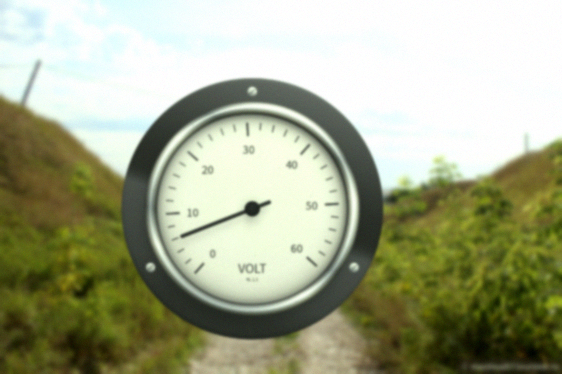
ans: 6; V
